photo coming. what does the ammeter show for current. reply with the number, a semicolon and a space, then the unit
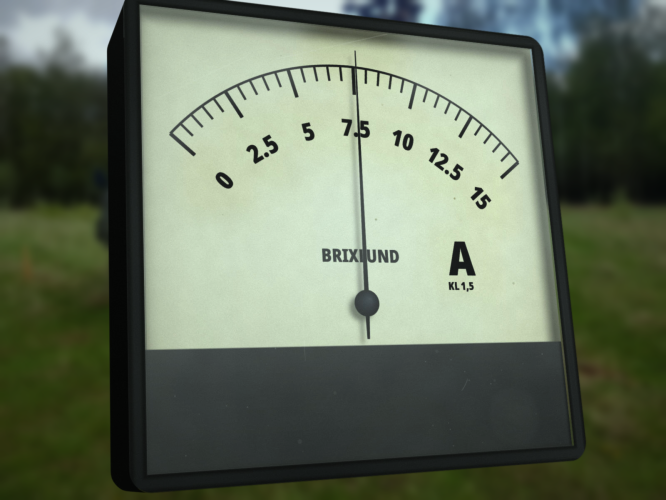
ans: 7.5; A
